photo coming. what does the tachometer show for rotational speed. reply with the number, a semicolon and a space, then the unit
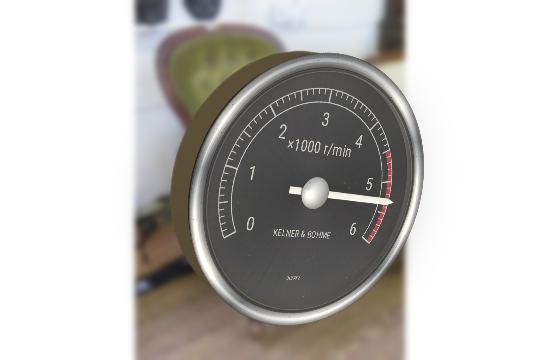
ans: 5300; rpm
